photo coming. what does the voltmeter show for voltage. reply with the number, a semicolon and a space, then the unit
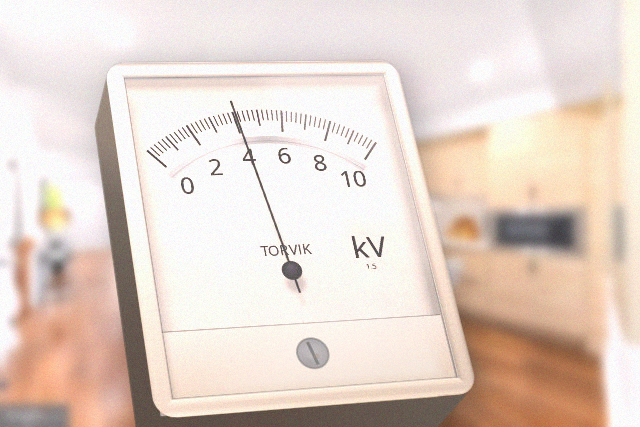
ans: 4; kV
